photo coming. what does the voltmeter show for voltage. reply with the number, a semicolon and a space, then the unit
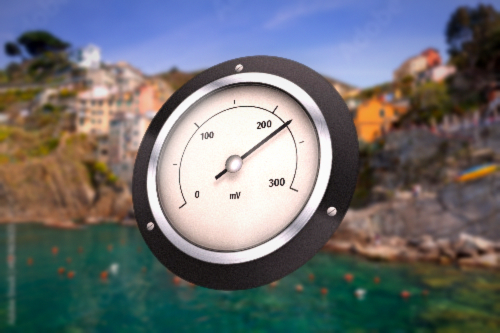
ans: 225; mV
